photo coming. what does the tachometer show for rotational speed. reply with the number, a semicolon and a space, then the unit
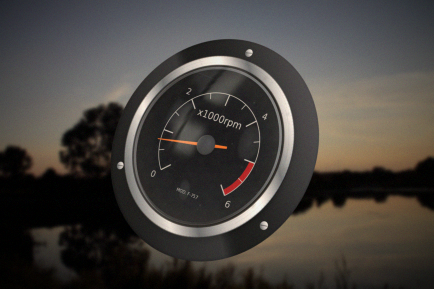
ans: 750; rpm
